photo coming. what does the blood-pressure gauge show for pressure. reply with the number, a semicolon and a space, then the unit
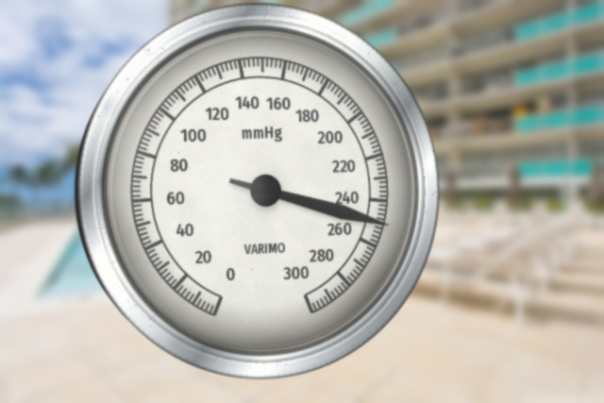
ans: 250; mmHg
